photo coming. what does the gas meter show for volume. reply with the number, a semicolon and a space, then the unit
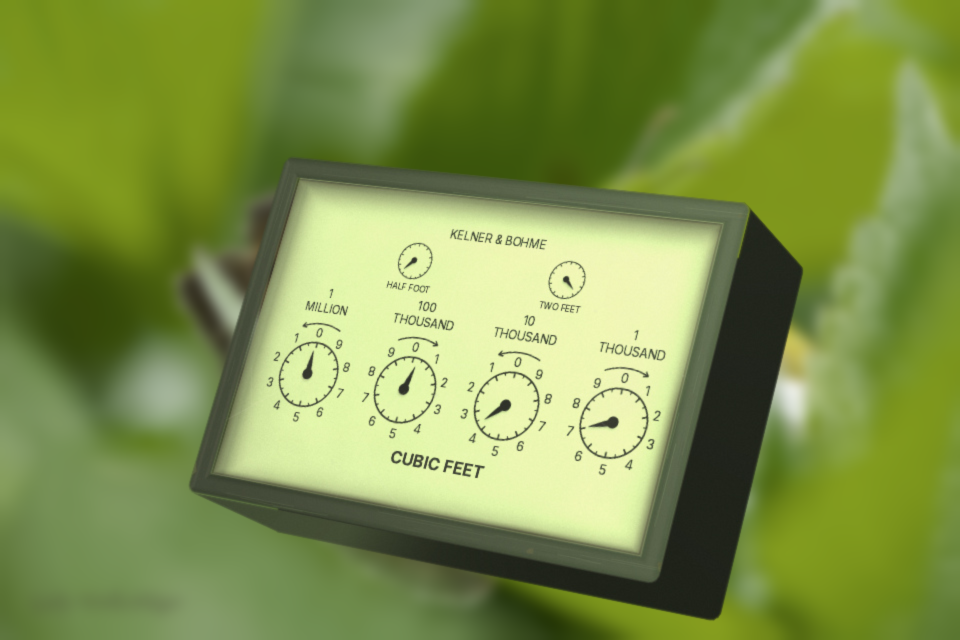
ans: 3700; ft³
